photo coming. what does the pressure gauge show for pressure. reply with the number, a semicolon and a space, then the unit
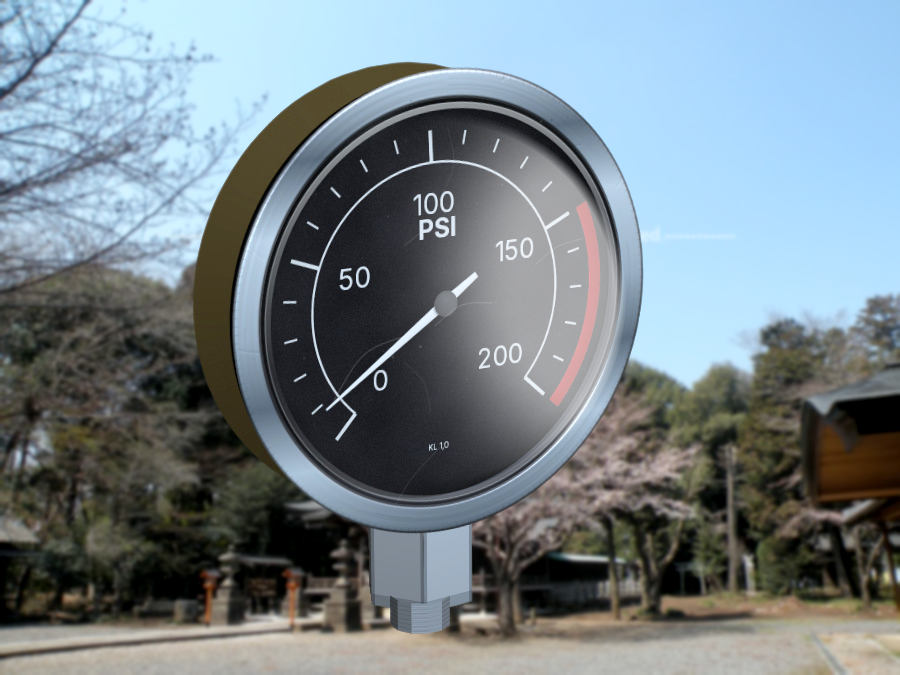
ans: 10; psi
